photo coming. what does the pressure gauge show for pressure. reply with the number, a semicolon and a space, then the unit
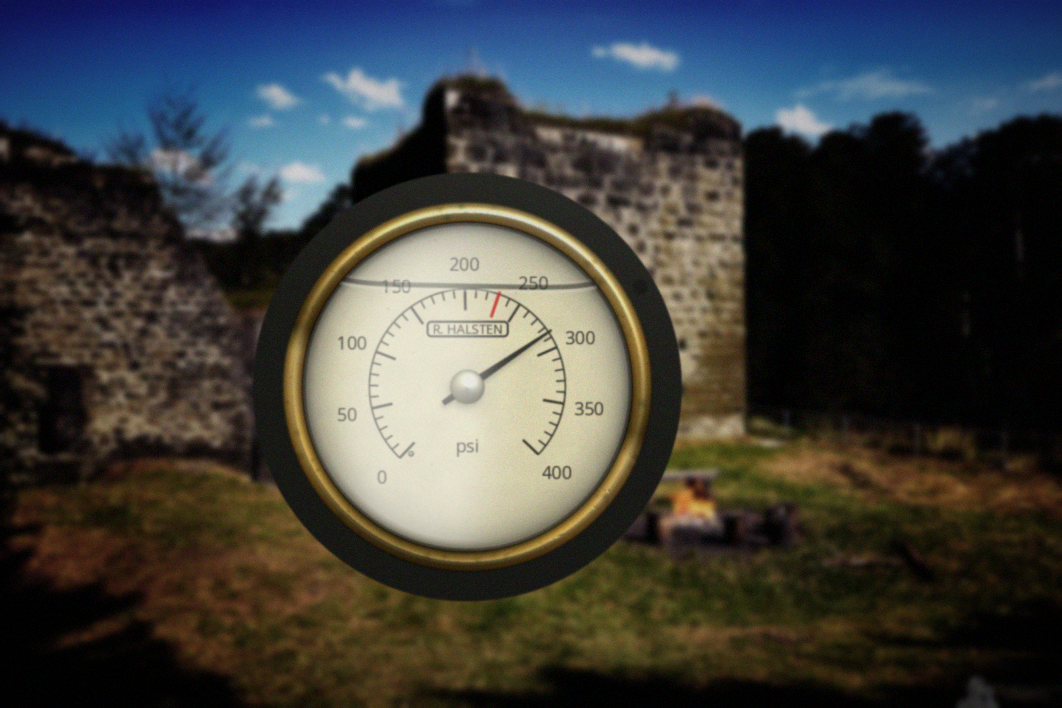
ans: 285; psi
